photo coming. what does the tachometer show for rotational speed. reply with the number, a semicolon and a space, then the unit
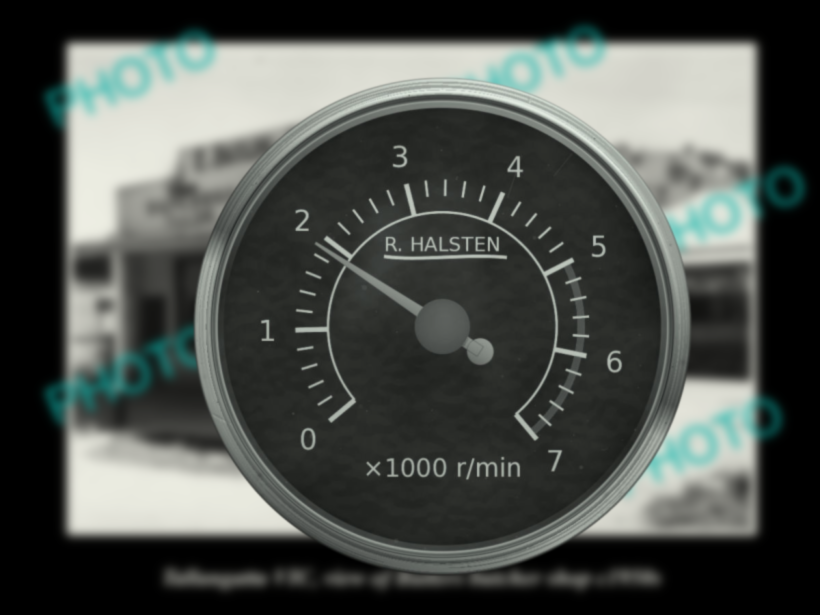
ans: 1900; rpm
